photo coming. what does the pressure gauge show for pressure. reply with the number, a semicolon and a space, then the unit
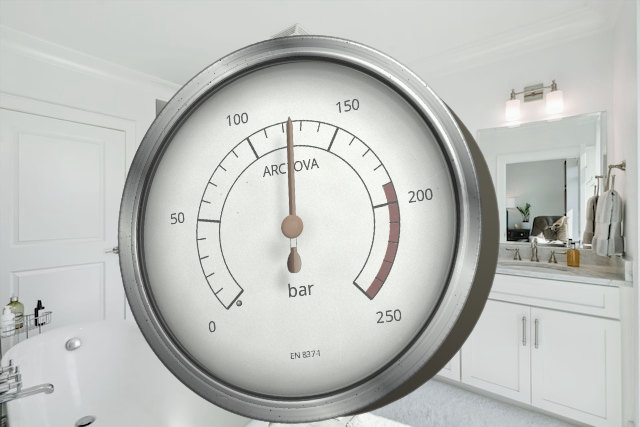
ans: 125; bar
